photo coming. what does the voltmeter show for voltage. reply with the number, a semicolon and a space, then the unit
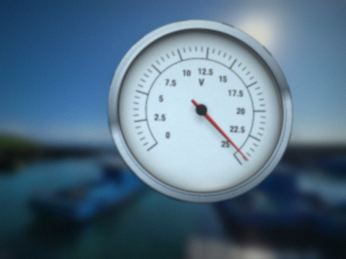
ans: 24.5; V
